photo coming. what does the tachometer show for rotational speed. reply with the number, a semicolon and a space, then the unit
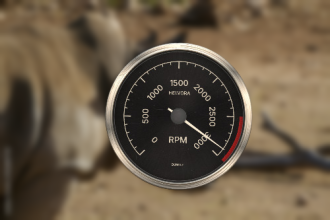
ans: 2900; rpm
